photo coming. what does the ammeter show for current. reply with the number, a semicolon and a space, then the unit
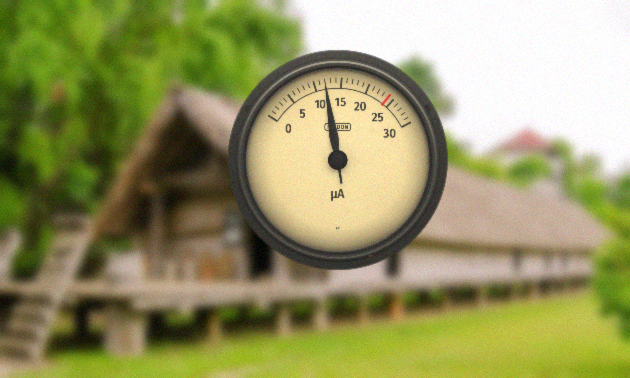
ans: 12; µA
